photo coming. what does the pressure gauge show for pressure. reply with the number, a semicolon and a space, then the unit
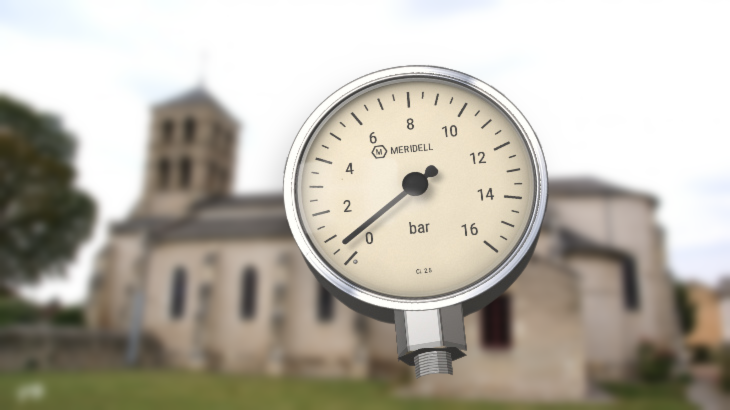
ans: 0.5; bar
